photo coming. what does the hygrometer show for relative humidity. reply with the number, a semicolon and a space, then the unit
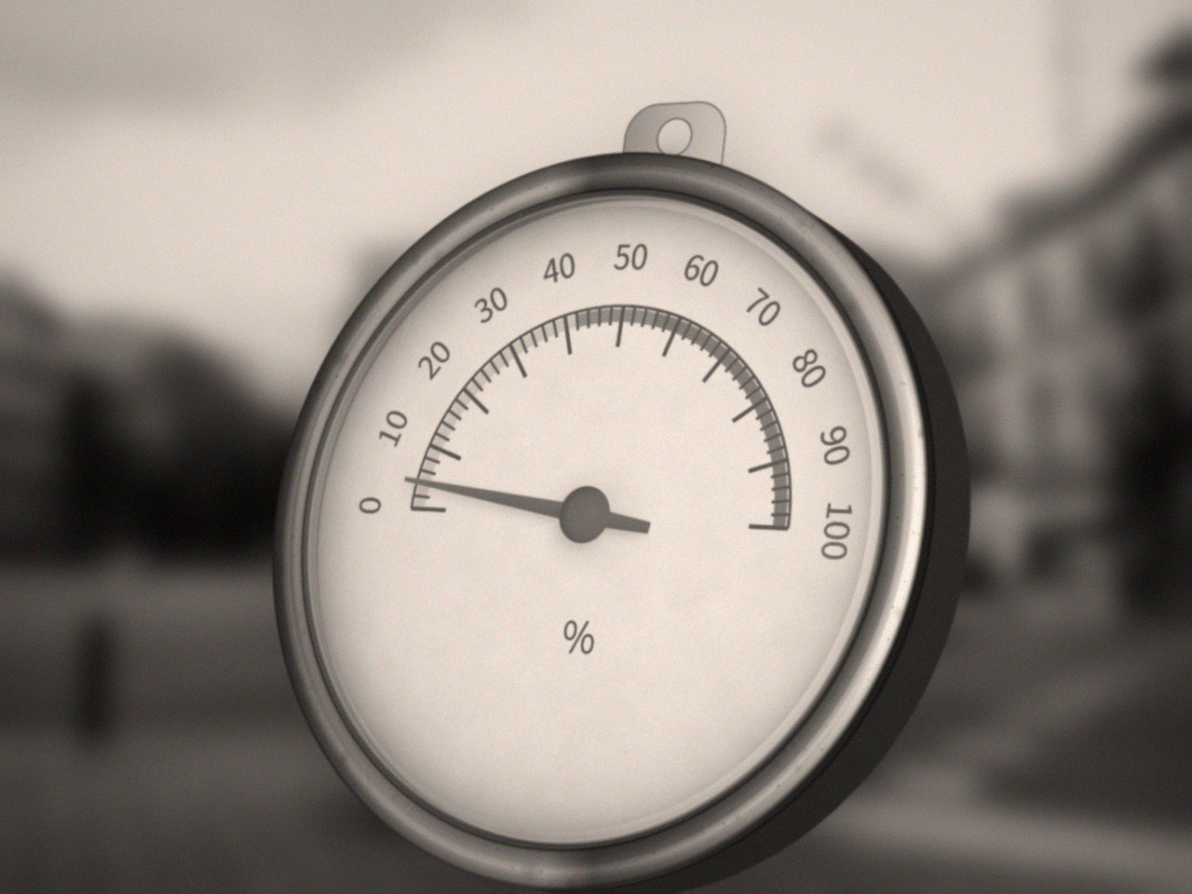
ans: 4; %
